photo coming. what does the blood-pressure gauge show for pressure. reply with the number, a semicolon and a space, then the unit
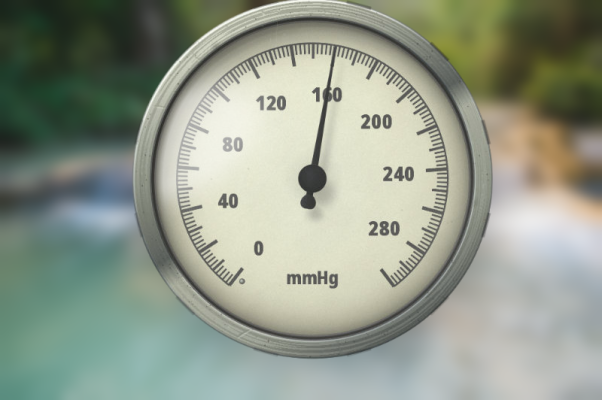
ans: 160; mmHg
